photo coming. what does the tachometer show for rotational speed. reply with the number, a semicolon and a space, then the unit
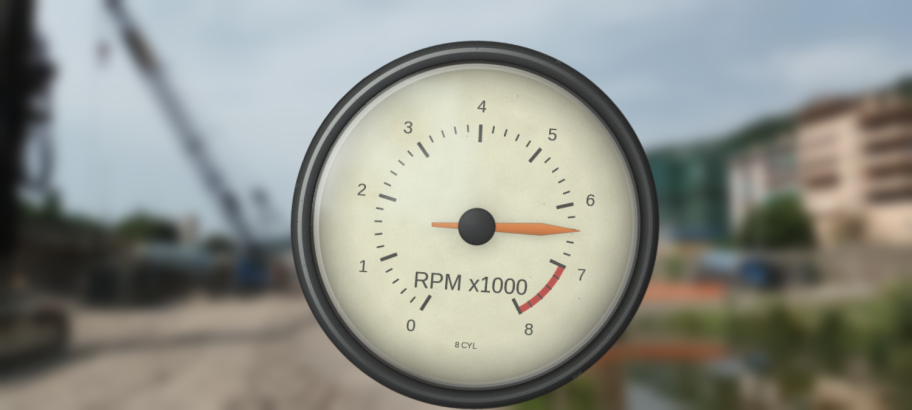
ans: 6400; rpm
